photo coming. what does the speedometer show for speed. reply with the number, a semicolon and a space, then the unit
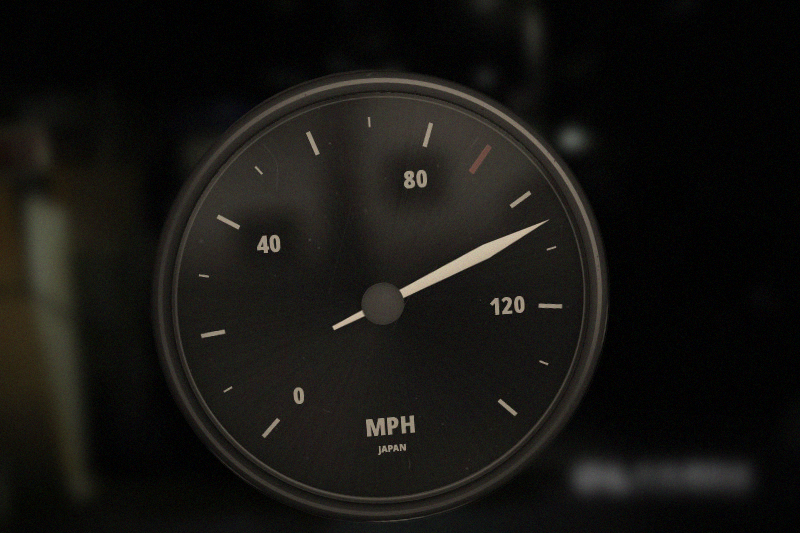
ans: 105; mph
